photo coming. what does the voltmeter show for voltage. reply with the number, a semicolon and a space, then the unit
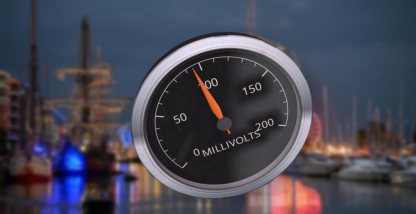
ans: 95; mV
